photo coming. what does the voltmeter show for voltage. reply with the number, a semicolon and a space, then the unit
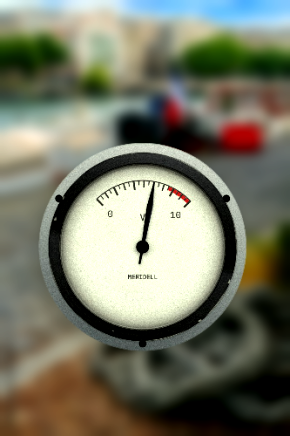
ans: 6; V
